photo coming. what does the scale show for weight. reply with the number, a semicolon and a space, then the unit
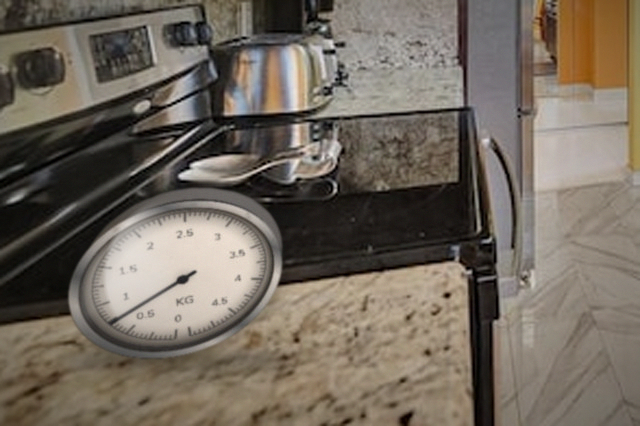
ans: 0.75; kg
